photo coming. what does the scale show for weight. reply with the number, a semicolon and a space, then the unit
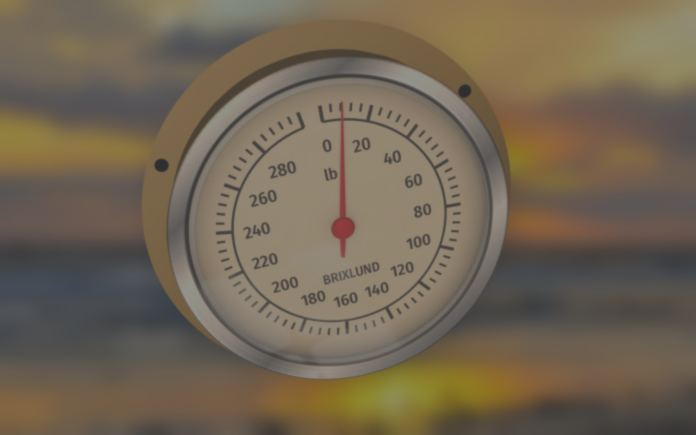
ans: 8; lb
